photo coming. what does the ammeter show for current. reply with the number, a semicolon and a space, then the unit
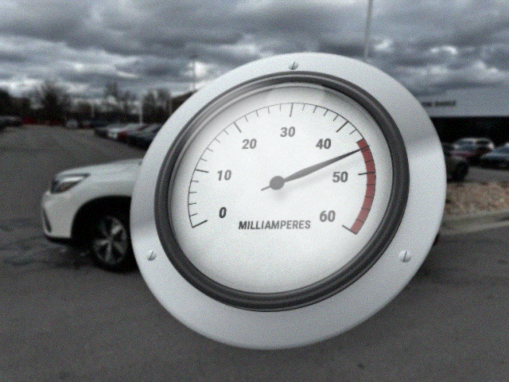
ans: 46; mA
